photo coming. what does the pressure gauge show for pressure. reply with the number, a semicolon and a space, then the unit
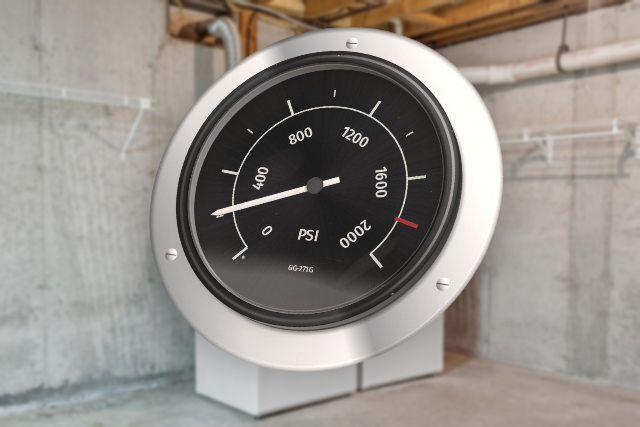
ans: 200; psi
